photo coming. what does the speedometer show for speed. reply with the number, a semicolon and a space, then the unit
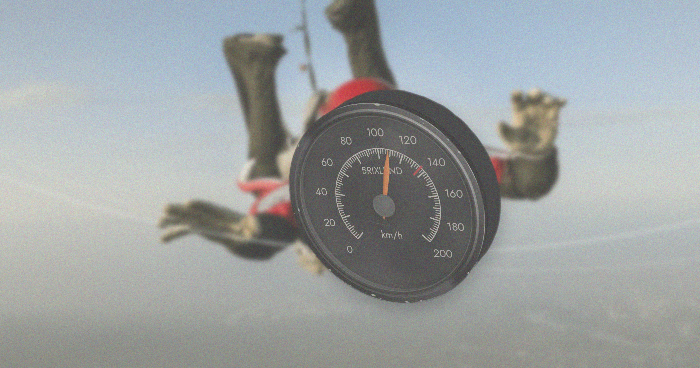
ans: 110; km/h
